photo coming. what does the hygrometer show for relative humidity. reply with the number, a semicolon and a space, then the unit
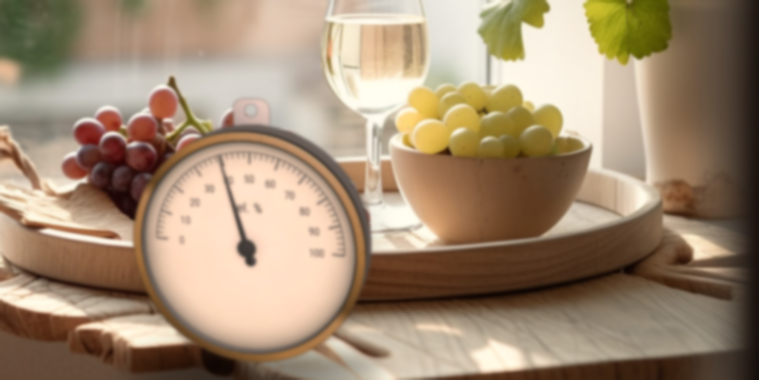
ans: 40; %
